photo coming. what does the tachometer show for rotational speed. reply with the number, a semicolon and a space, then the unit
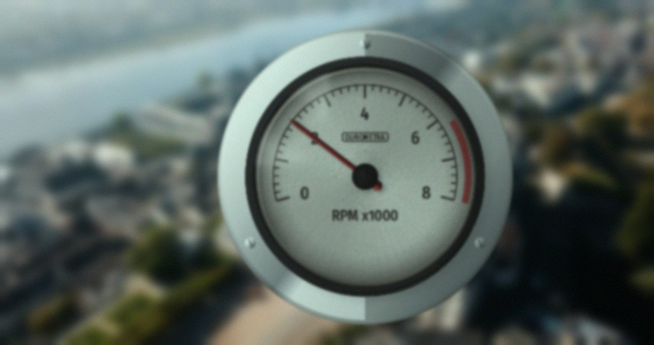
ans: 2000; rpm
